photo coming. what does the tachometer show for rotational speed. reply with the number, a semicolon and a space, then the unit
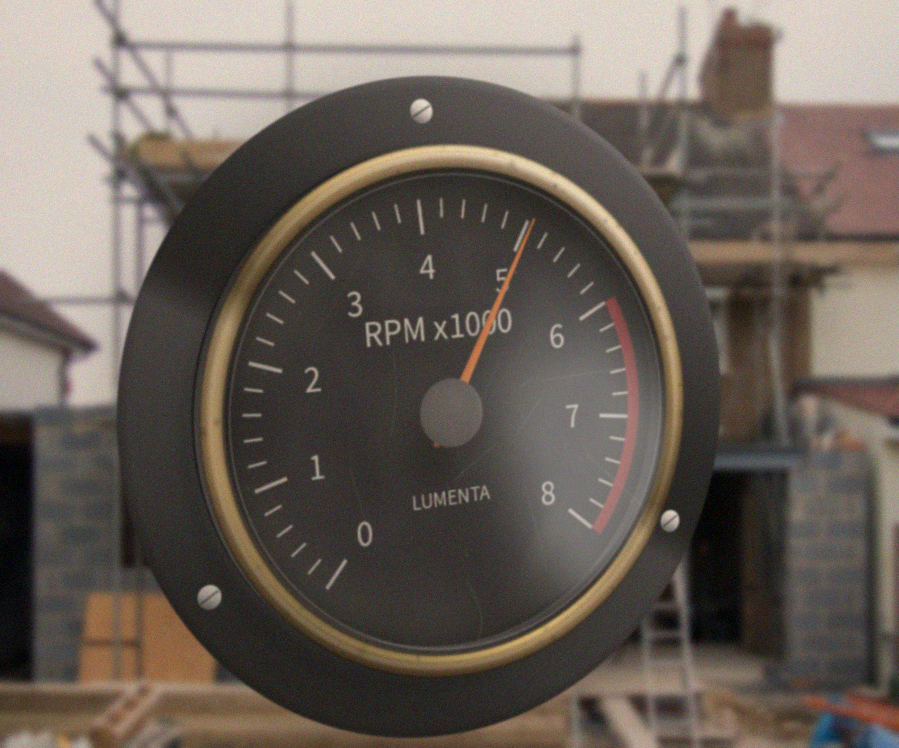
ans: 5000; rpm
